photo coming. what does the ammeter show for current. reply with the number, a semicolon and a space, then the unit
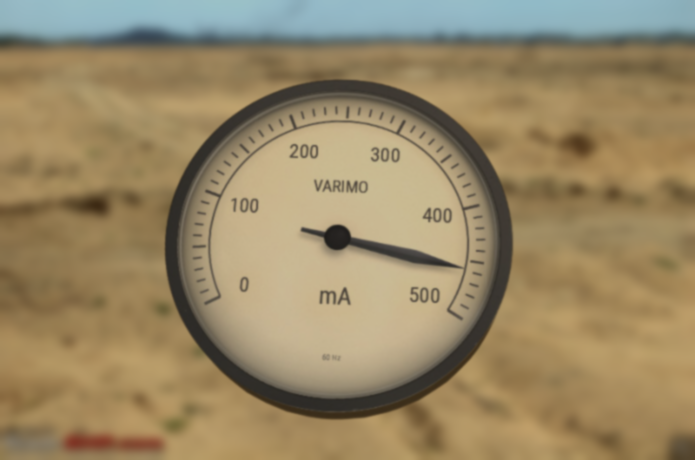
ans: 460; mA
